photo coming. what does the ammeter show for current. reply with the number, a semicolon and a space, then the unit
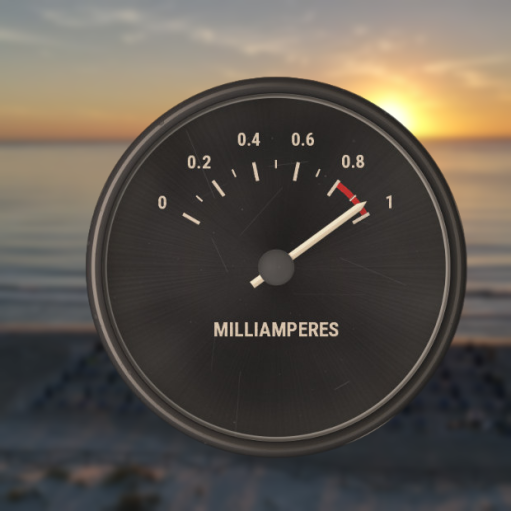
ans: 0.95; mA
